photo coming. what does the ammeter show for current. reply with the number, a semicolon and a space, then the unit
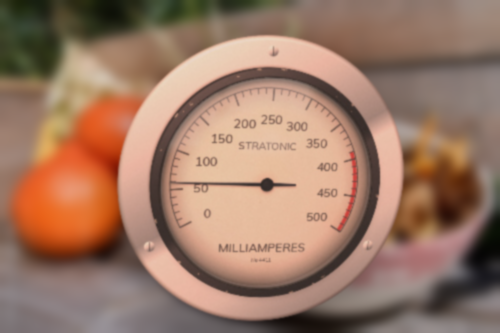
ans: 60; mA
